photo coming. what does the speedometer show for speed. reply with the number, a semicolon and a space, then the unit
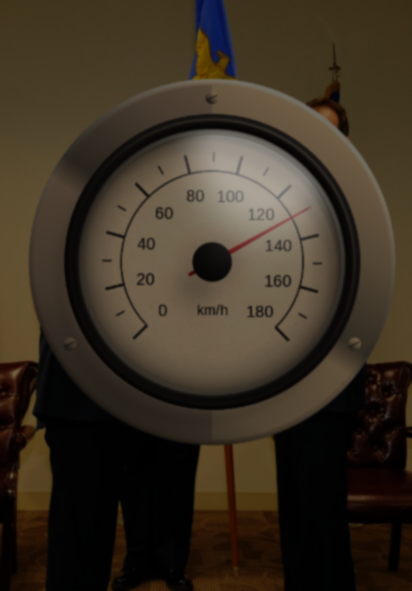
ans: 130; km/h
